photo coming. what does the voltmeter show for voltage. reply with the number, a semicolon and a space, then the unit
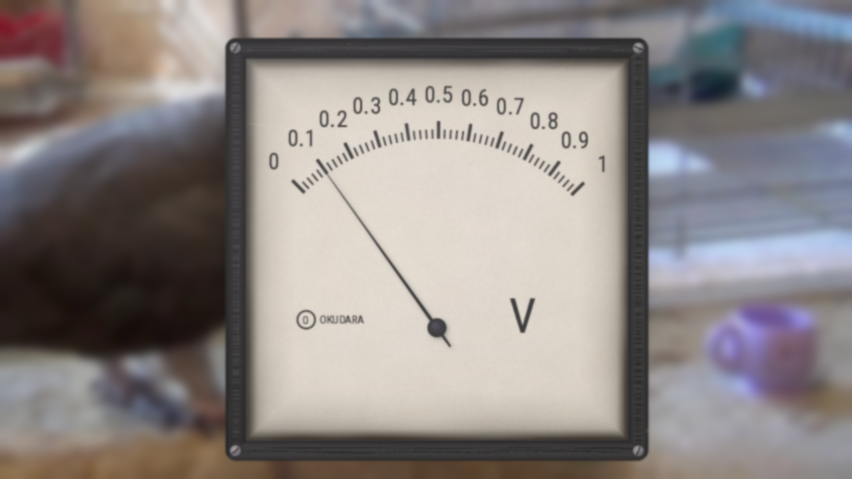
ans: 0.1; V
